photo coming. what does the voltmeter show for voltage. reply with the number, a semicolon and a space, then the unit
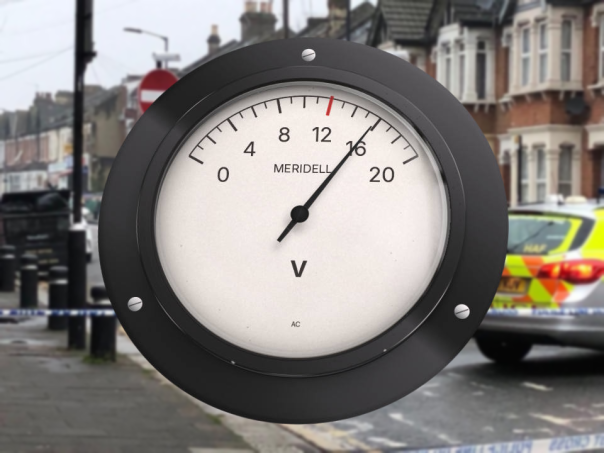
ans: 16; V
